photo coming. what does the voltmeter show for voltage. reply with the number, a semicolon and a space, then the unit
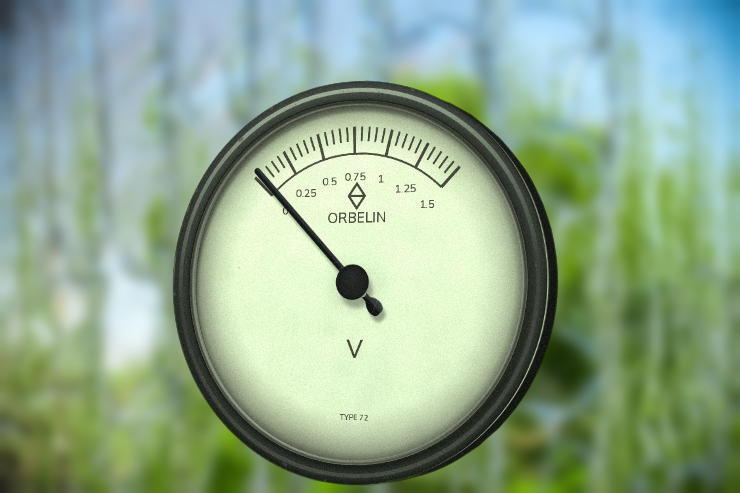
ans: 0.05; V
